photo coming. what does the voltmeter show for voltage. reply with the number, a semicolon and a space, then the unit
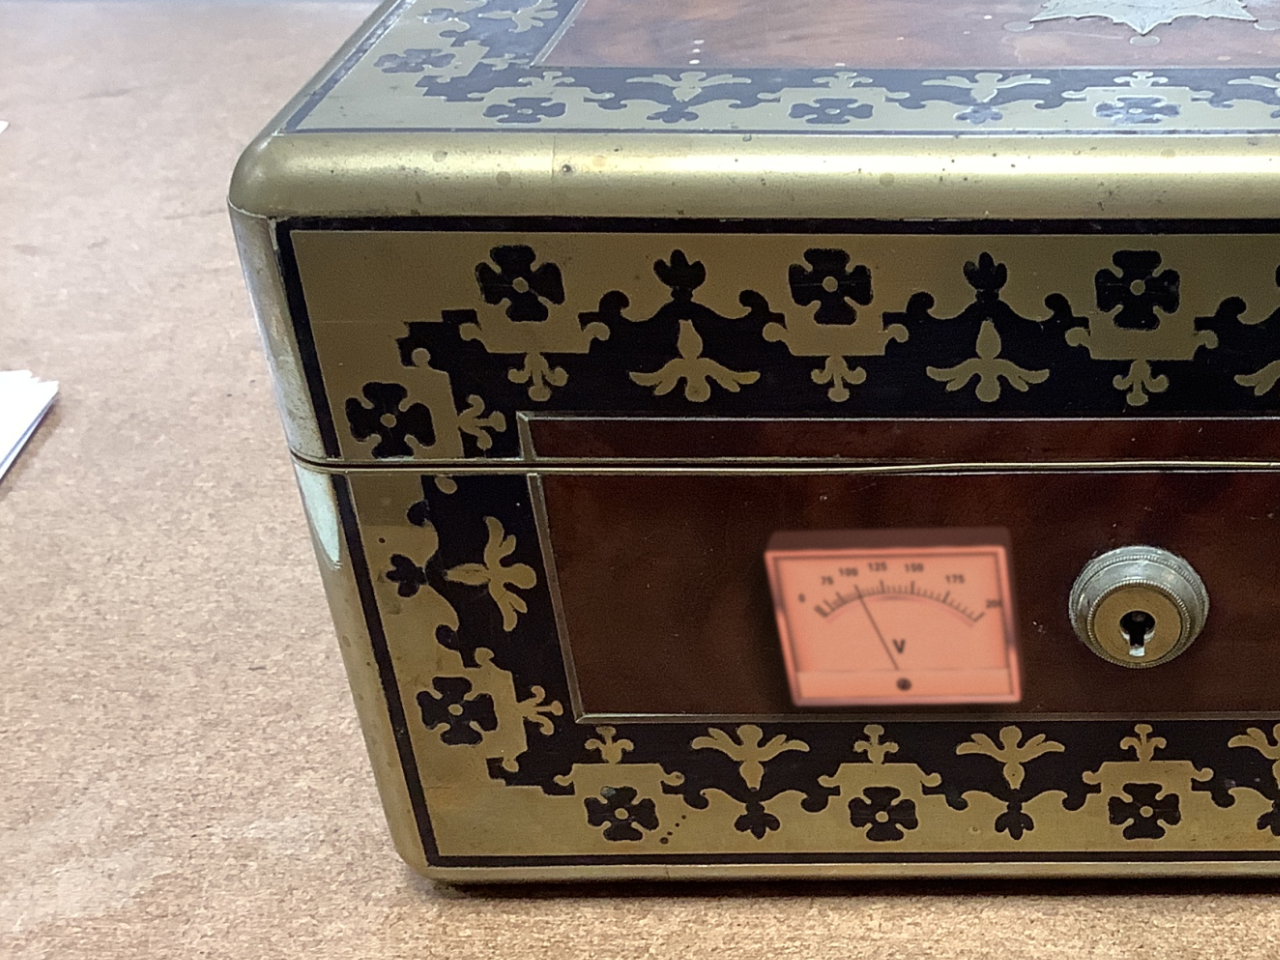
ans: 100; V
